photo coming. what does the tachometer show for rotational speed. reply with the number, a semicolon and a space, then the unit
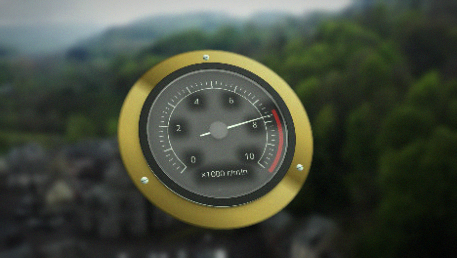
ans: 7800; rpm
